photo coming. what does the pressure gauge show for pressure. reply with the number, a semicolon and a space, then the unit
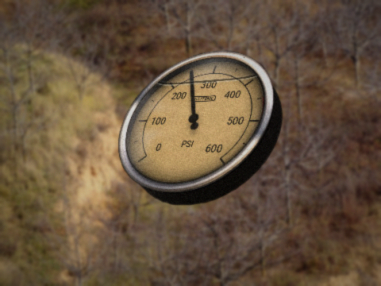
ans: 250; psi
